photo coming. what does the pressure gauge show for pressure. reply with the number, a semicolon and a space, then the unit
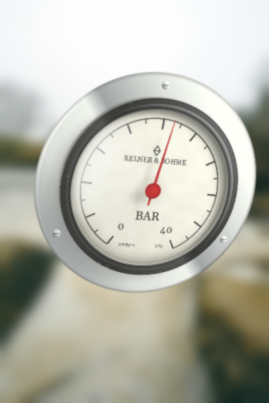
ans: 21; bar
